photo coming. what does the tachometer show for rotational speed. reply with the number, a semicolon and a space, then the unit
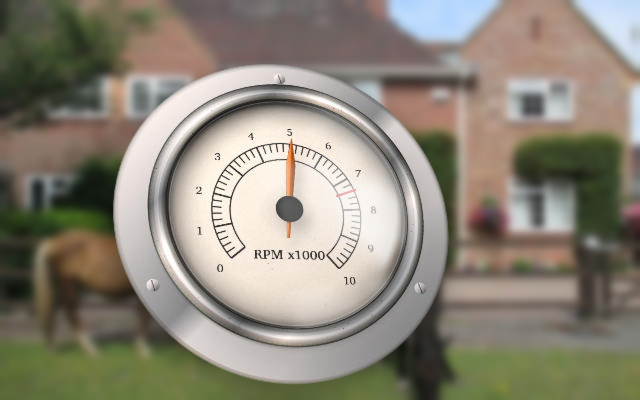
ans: 5000; rpm
